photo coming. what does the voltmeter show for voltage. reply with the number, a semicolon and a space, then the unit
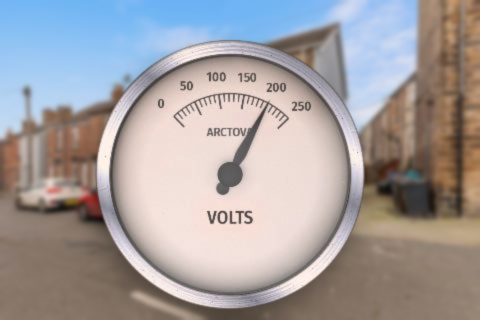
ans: 200; V
